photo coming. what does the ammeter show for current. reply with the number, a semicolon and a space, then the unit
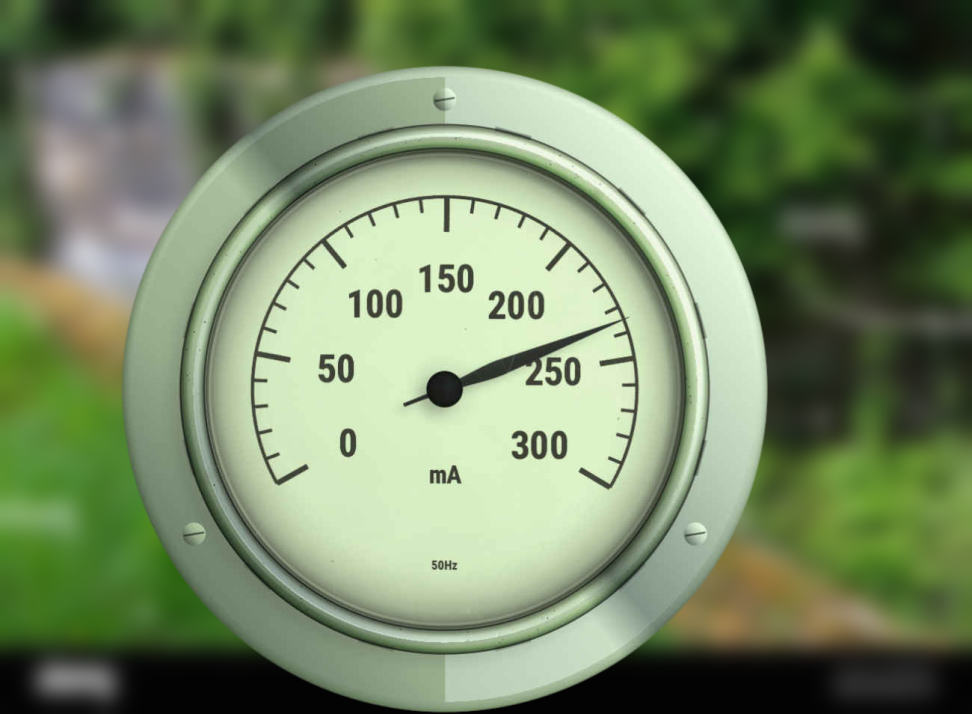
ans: 235; mA
